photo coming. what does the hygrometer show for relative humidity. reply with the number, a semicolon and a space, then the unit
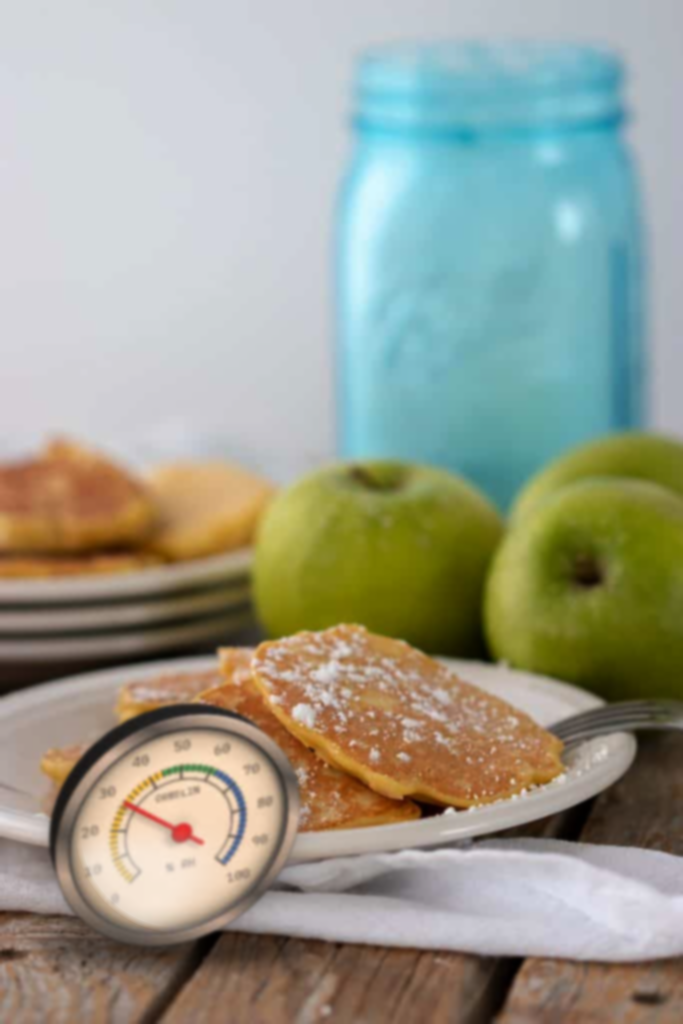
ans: 30; %
